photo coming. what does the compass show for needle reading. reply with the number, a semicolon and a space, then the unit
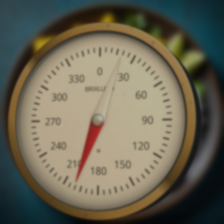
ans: 200; °
